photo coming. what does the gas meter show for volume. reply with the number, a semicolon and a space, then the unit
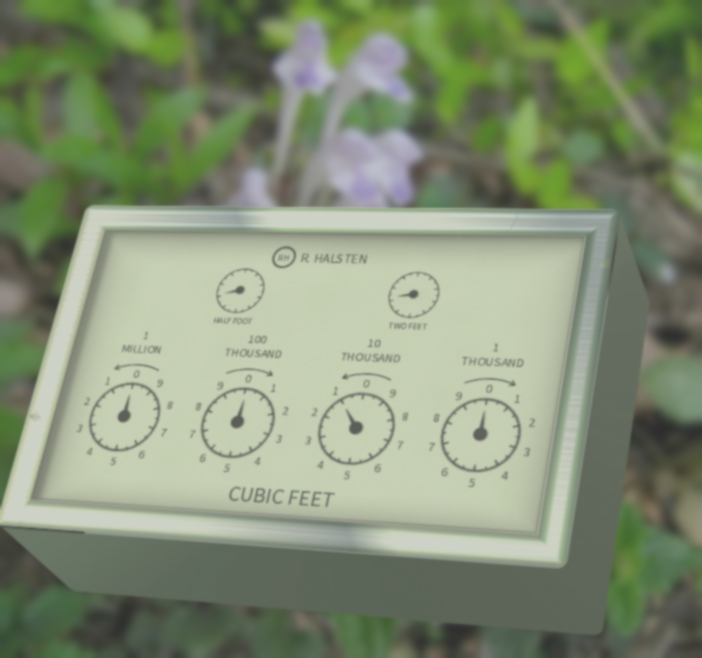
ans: 1000; ft³
